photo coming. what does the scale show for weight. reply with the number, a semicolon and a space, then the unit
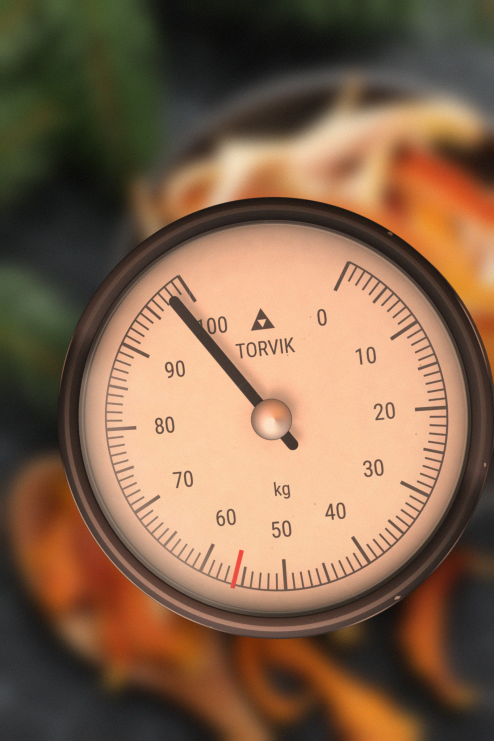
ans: 98; kg
